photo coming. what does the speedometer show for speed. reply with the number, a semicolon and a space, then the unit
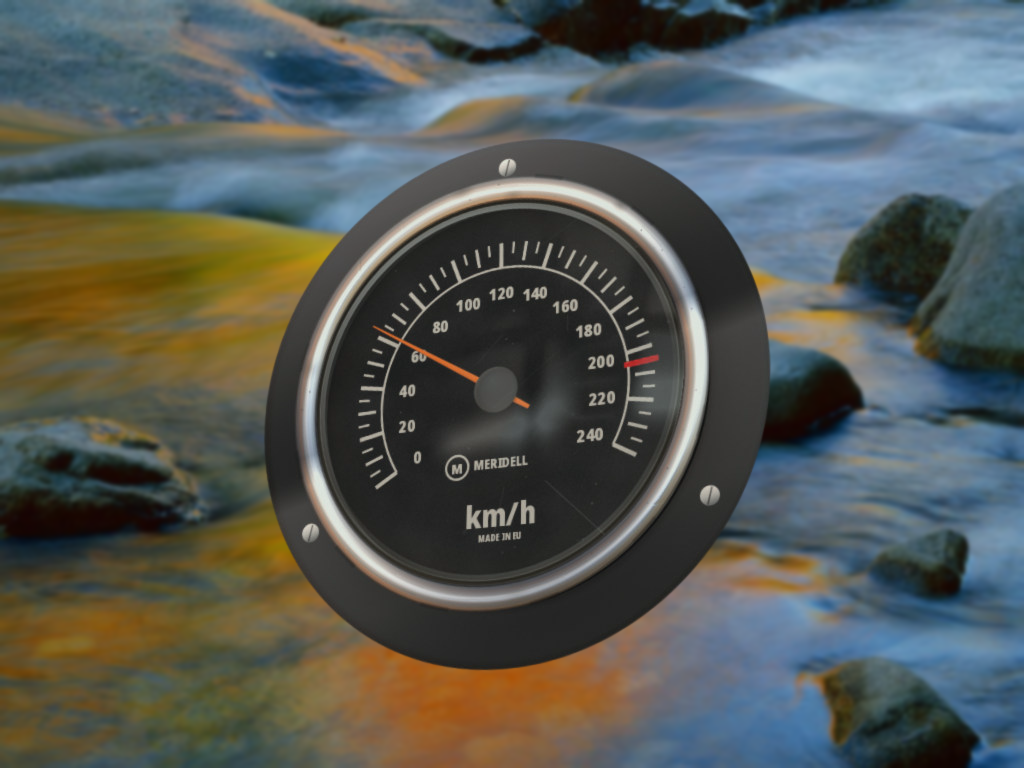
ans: 62.5; km/h
